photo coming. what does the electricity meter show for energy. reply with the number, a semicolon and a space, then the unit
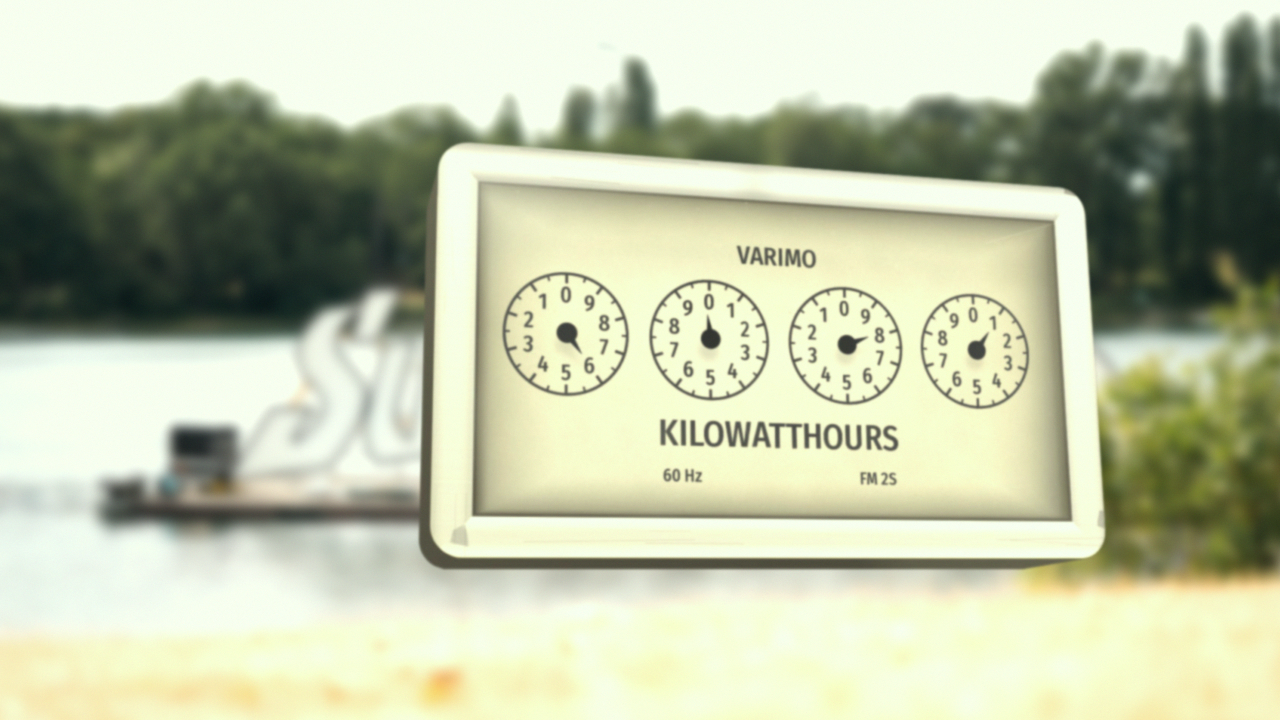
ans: 5981; kWh
